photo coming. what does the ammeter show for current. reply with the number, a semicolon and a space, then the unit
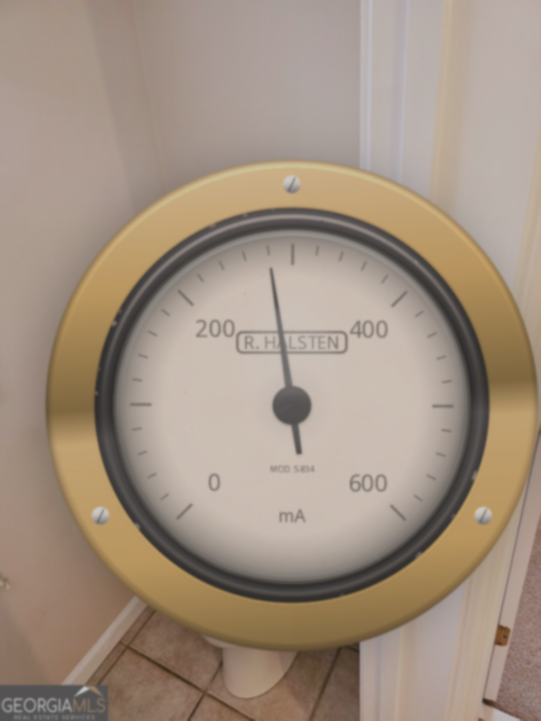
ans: 280; mA
